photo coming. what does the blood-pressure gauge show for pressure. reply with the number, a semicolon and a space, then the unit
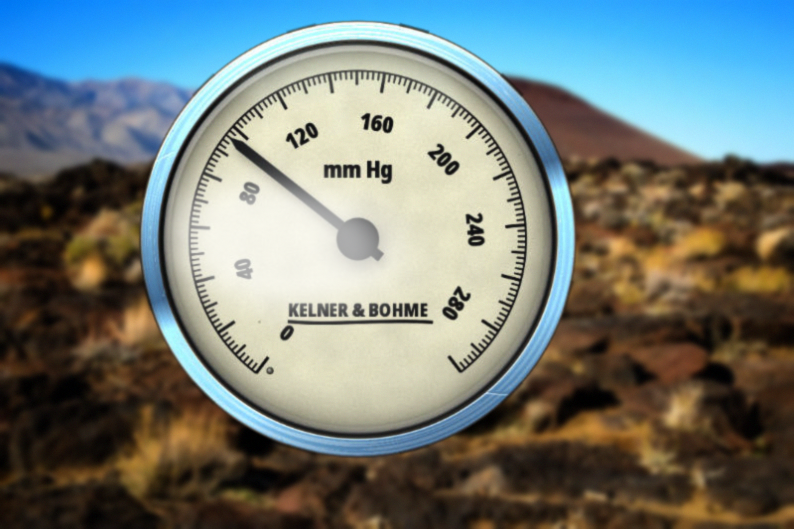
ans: 96; mmHg
